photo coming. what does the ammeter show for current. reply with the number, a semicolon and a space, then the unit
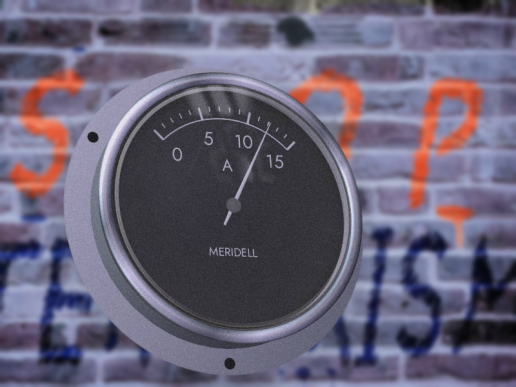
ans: 12; A
